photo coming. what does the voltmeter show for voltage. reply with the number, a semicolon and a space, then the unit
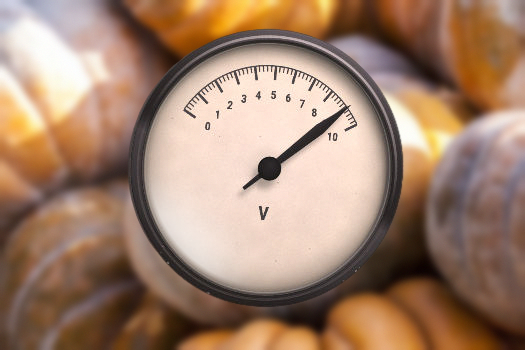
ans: 9; V
